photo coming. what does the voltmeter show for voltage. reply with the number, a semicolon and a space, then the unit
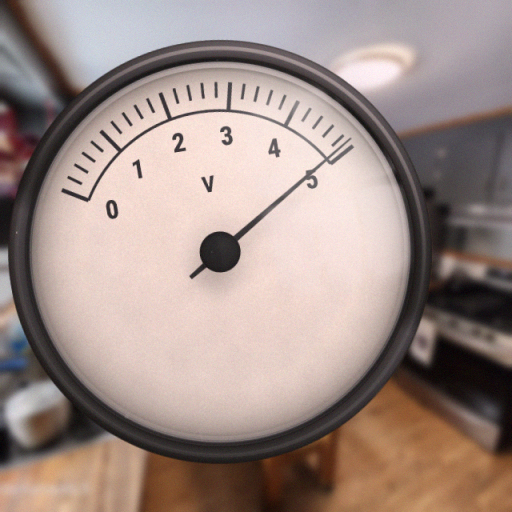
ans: 4.9; V
